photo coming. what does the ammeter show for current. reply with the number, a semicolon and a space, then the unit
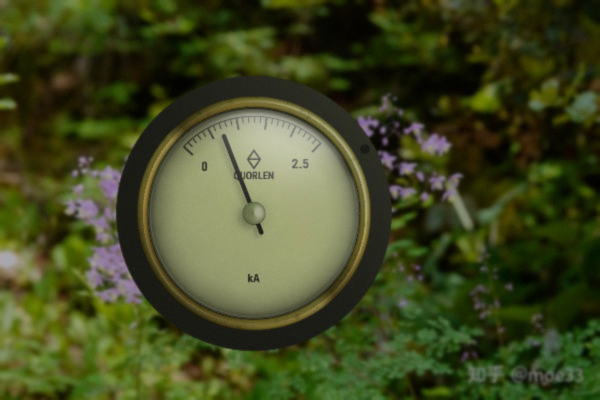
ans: 0.7; kA
